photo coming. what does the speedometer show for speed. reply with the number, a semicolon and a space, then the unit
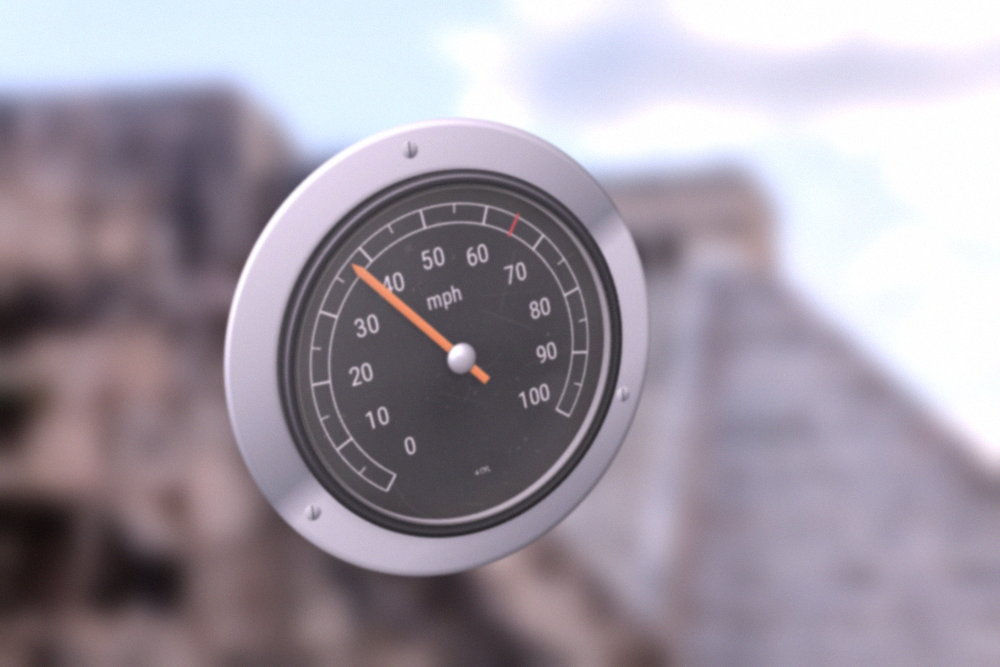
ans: 37.5; mph
